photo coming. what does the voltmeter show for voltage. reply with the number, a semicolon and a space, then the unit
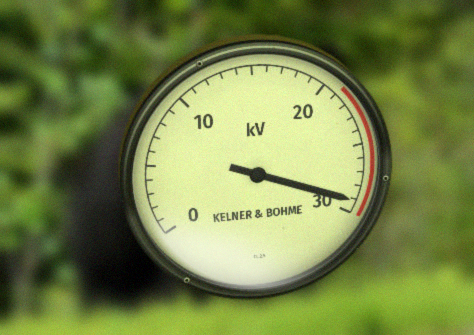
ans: 29; kV
